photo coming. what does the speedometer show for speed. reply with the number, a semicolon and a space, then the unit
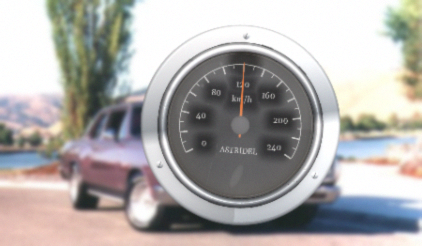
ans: 120; km/h
